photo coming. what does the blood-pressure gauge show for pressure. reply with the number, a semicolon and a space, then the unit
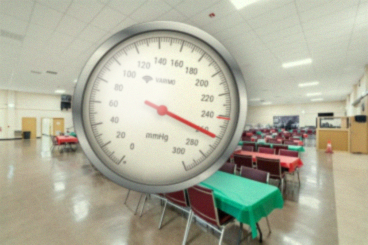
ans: 260; mmHg
